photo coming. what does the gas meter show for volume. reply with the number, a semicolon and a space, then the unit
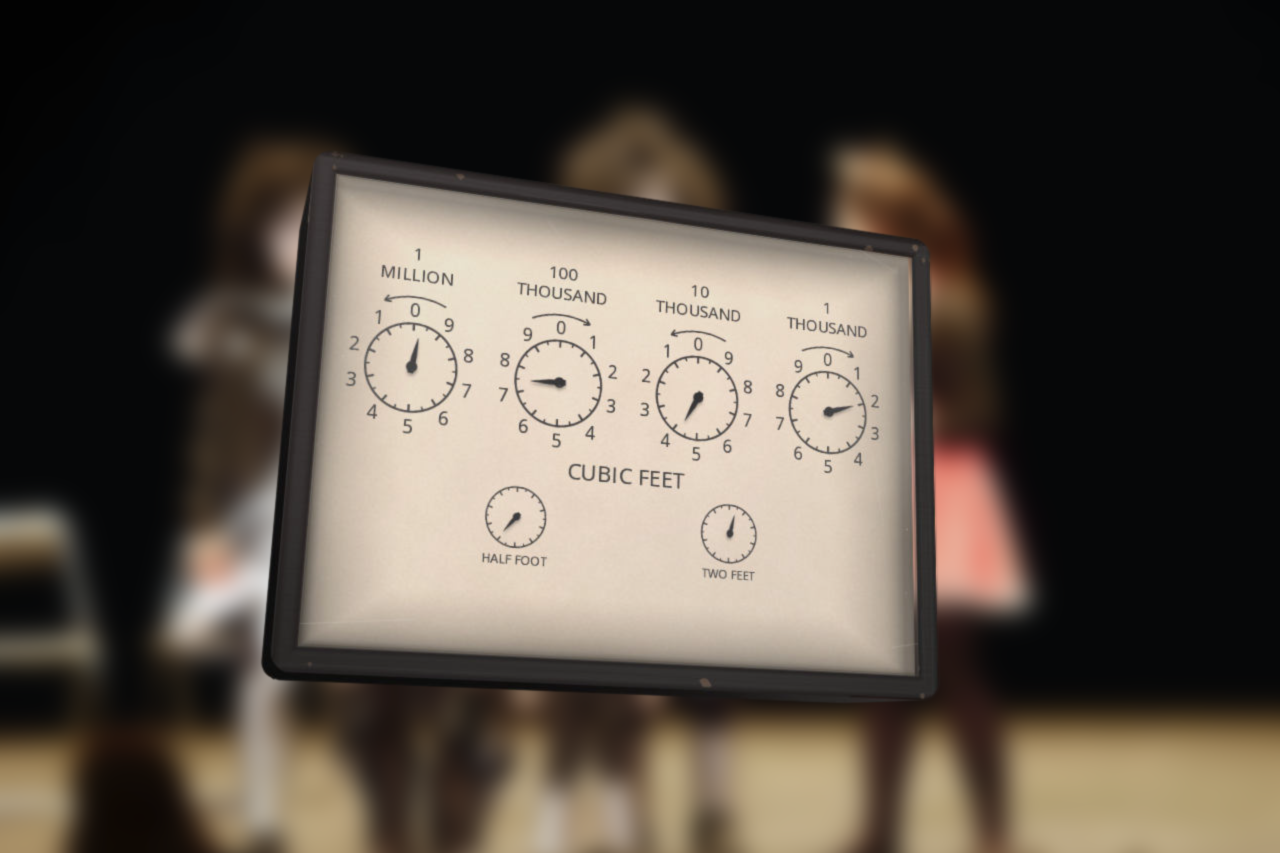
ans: 974200; ft³
